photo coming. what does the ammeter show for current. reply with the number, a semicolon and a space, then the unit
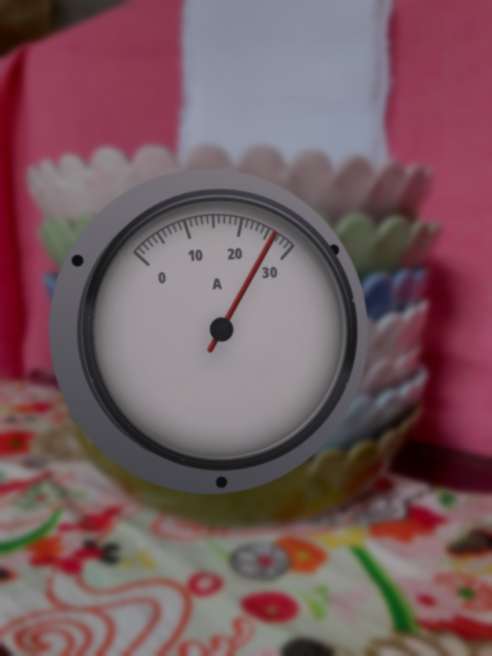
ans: 26; A
